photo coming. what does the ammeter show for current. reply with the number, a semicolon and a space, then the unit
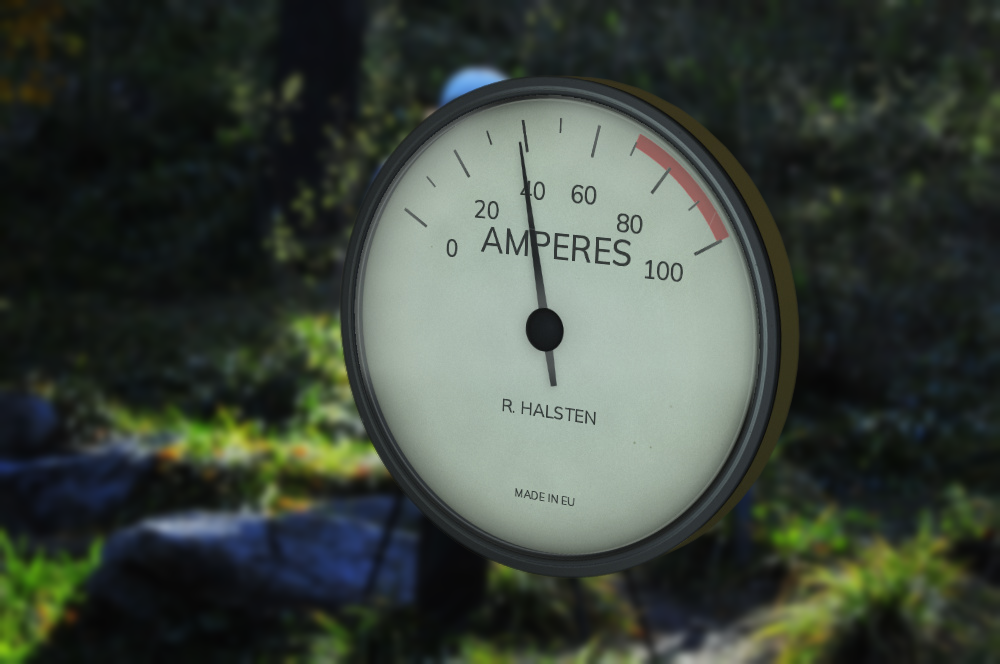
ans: 40; A
